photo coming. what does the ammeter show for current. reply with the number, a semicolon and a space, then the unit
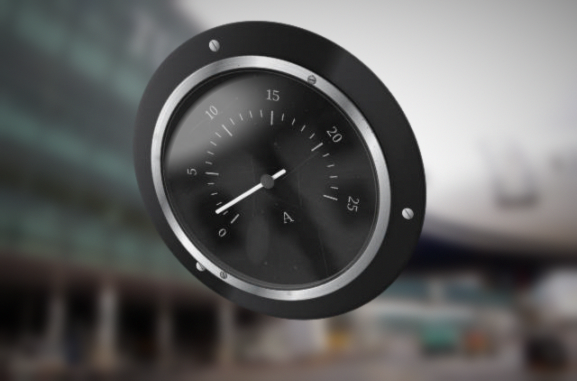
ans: 1.5; A
